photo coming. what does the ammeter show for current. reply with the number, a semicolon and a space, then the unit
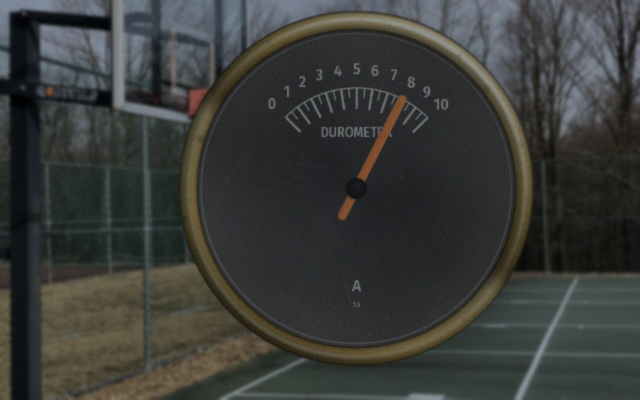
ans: 8; A
